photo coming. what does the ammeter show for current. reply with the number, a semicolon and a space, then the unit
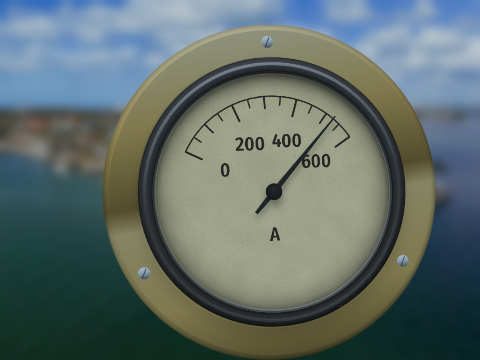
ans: 525; A
